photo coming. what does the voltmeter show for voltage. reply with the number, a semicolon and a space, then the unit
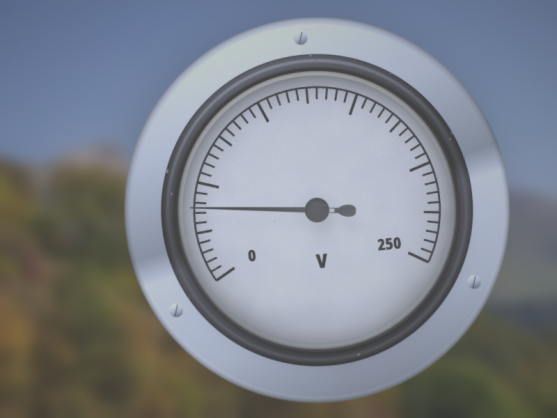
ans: 37.5; V
